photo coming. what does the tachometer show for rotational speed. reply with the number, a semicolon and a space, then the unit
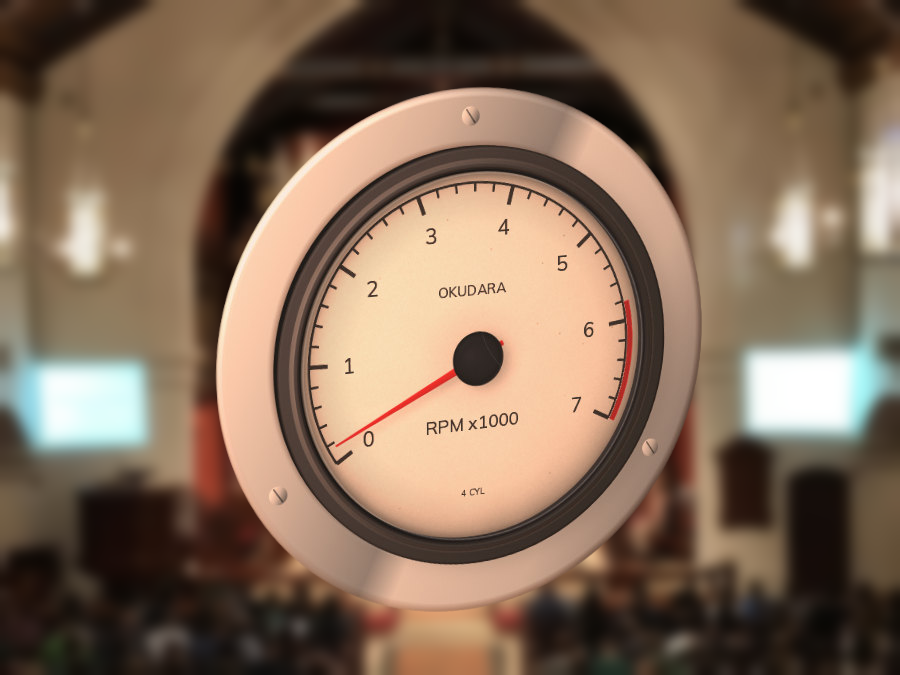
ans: 200; rpm
